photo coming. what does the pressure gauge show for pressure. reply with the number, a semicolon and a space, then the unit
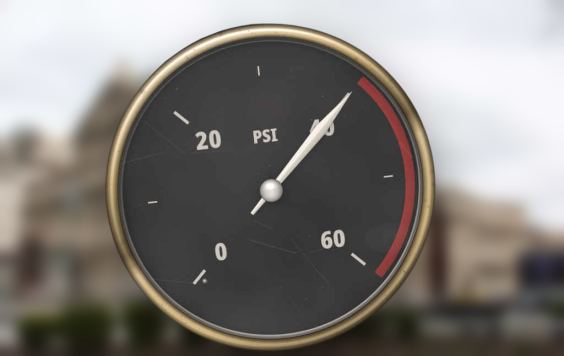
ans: 40; psi
